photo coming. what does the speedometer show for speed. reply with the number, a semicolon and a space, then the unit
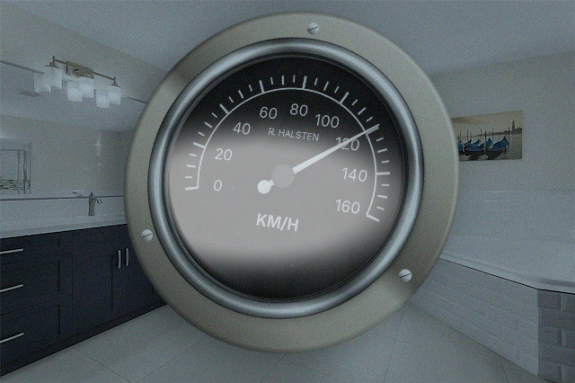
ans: 120; km/h
